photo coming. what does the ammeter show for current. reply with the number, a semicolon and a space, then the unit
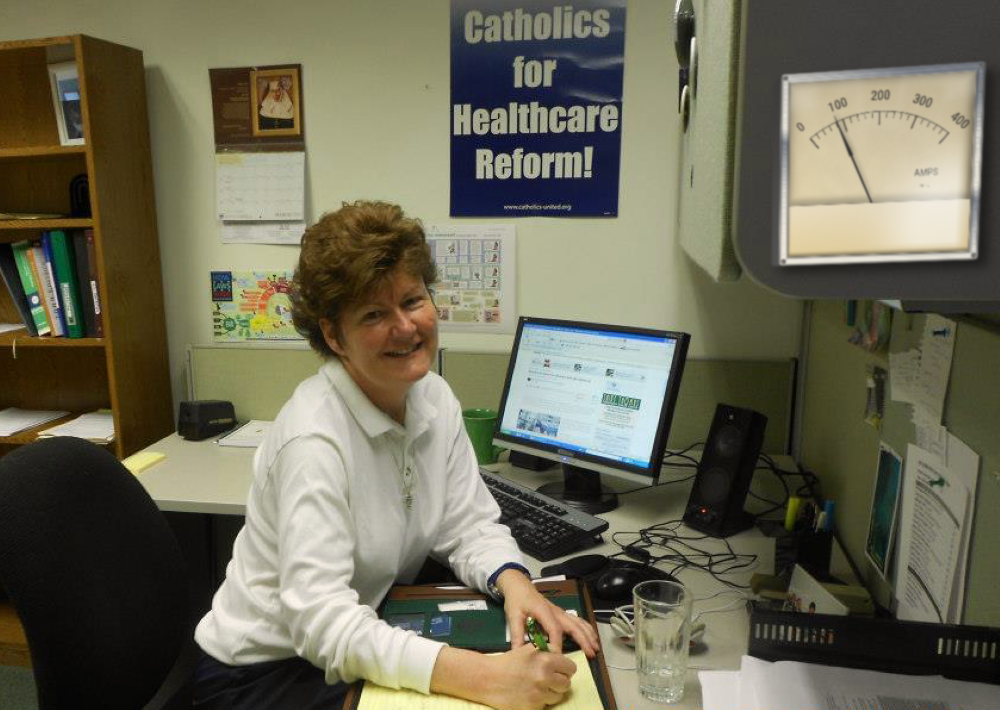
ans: 80; A
